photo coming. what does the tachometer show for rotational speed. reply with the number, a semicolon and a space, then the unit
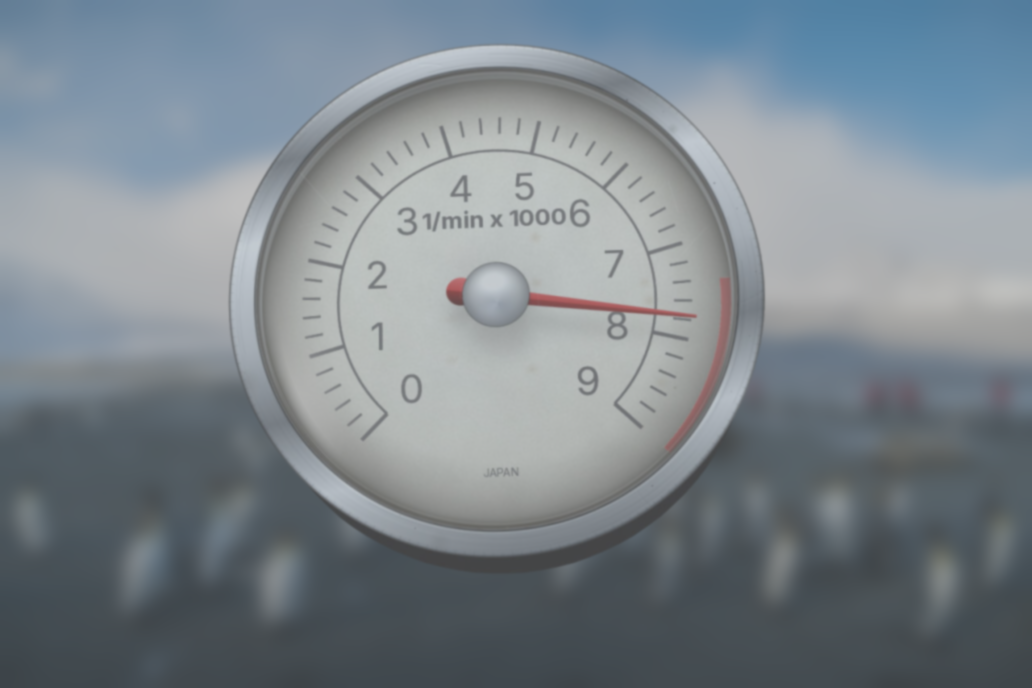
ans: 7800; rpm
